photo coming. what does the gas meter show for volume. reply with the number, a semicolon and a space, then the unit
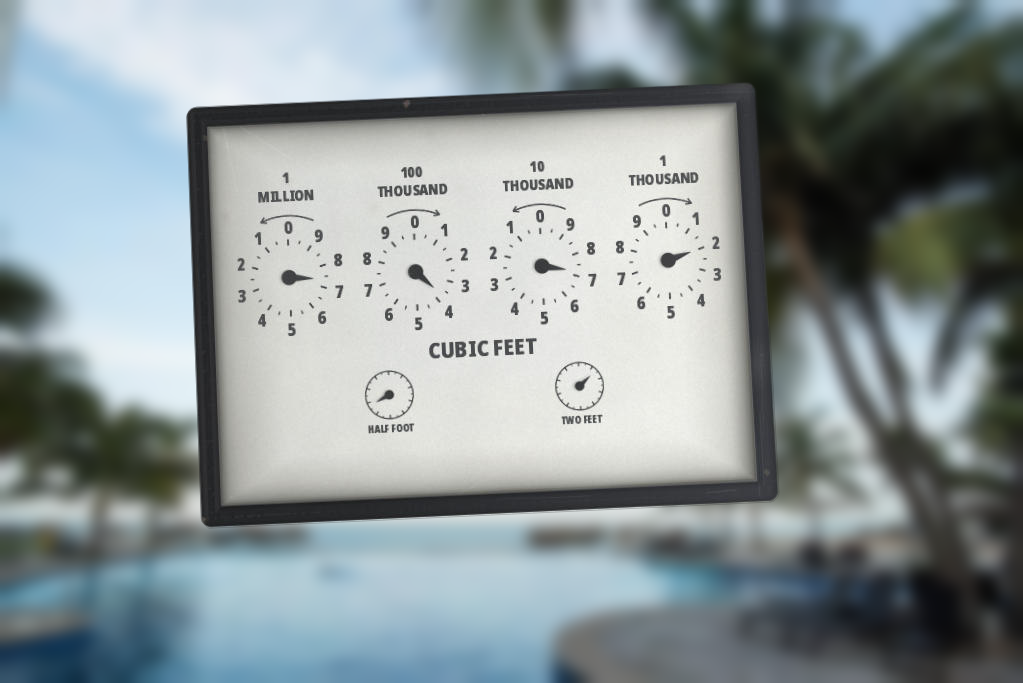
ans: 737200; ft³
